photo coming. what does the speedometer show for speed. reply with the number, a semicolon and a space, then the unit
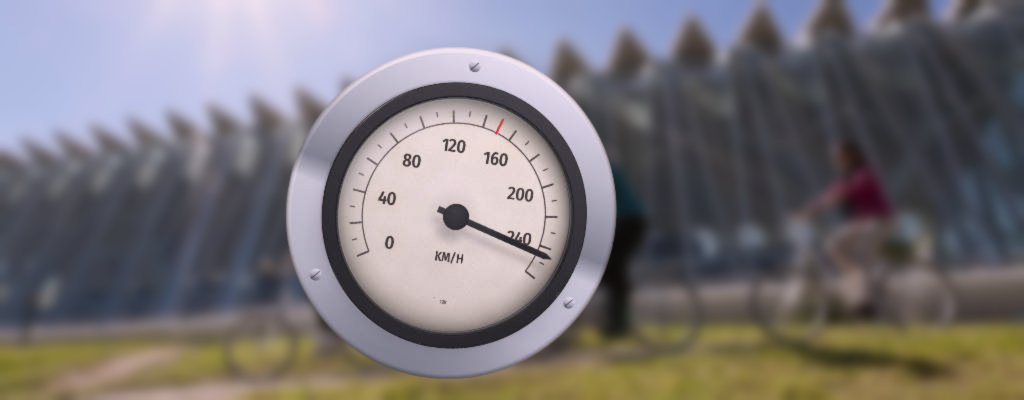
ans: 245; km/h
